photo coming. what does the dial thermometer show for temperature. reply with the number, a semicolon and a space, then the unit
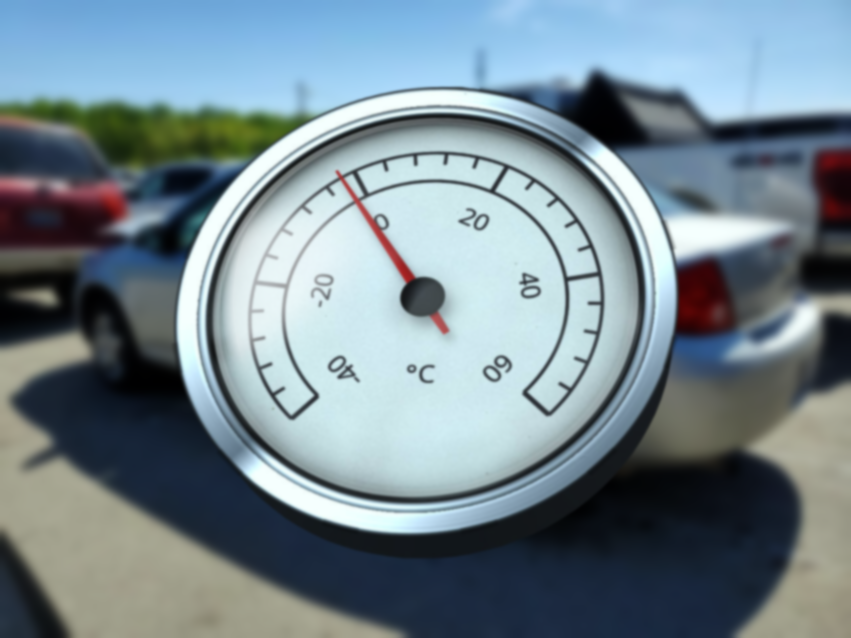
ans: -2; °C
